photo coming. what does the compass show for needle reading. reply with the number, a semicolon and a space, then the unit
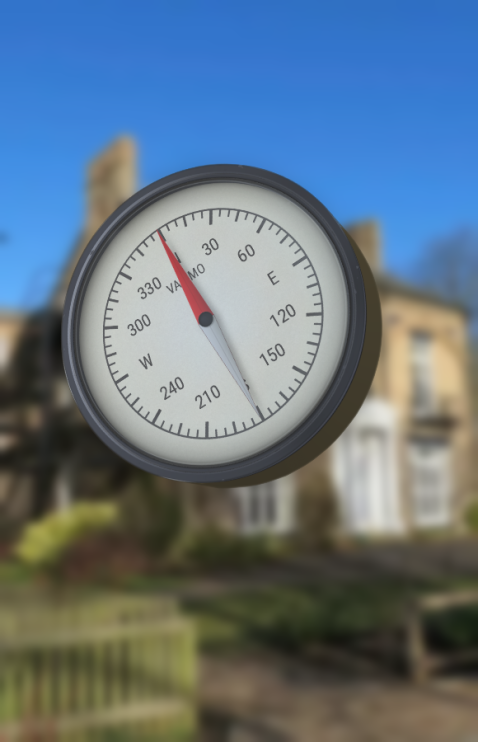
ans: 0; °
